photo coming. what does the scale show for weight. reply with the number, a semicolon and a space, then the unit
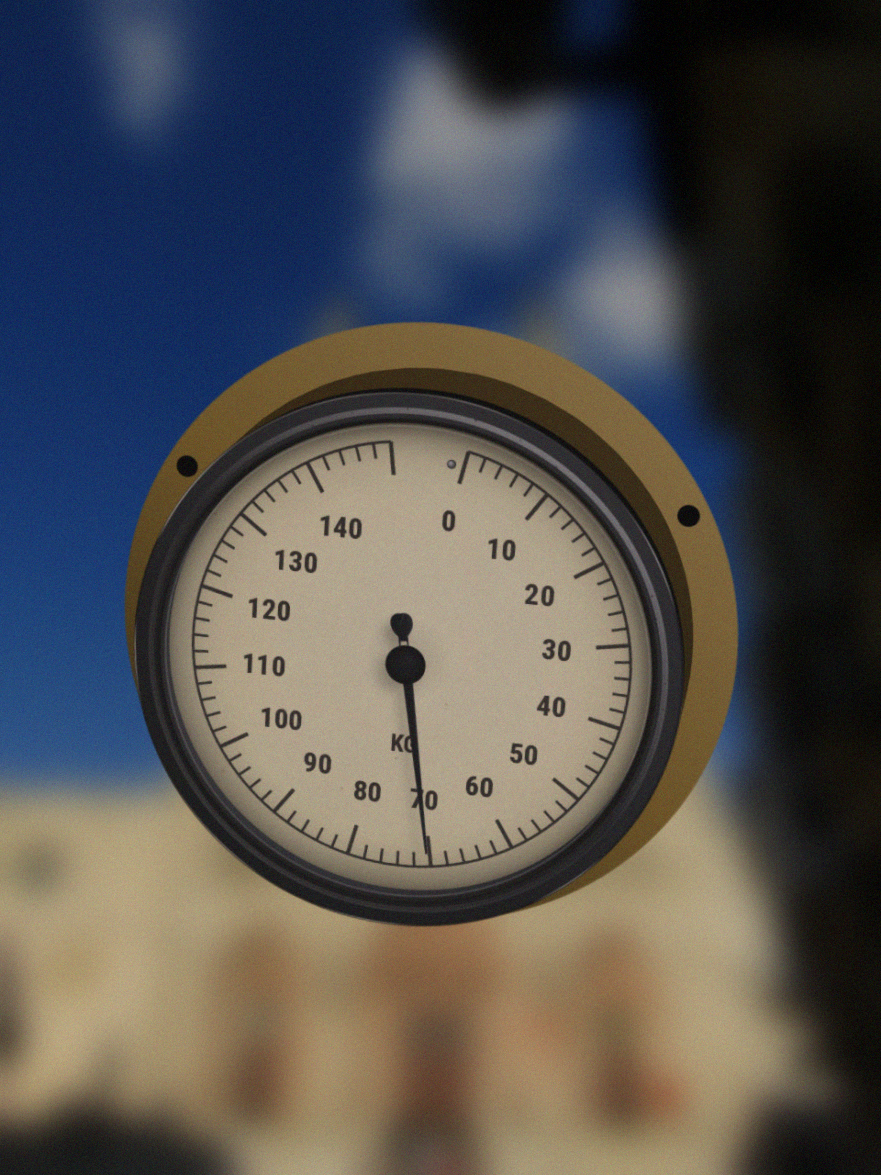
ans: 70; kg
